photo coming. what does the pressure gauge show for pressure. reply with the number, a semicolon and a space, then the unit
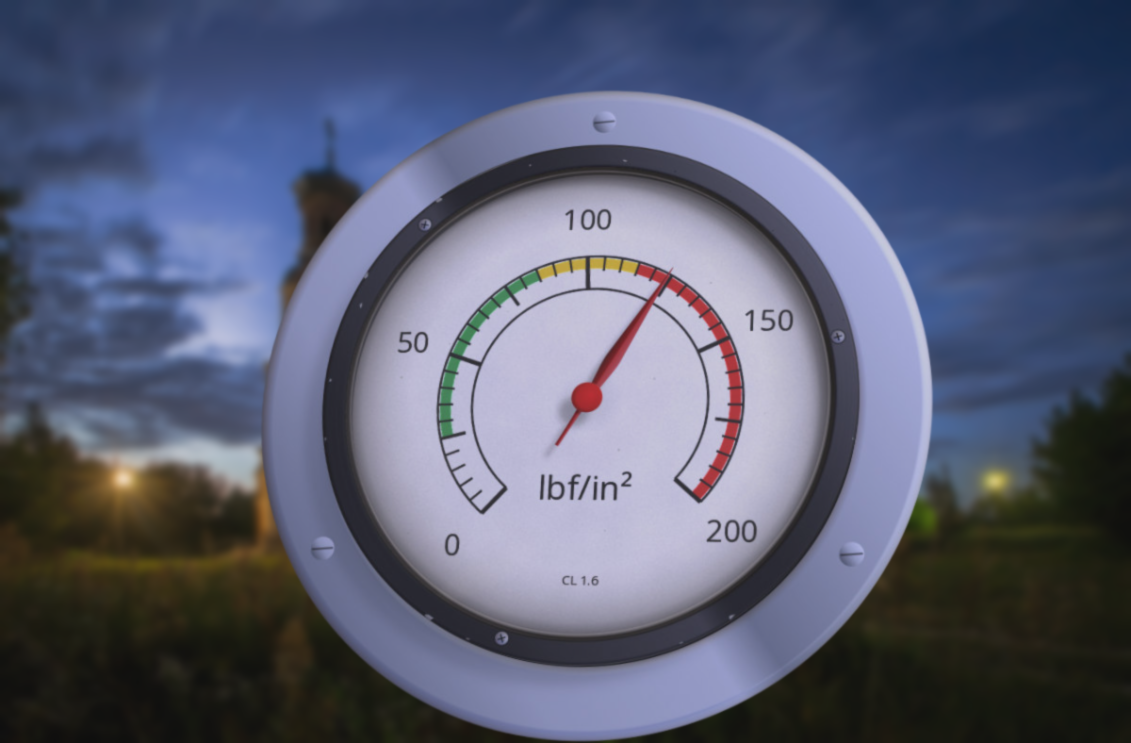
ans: 125; psi
